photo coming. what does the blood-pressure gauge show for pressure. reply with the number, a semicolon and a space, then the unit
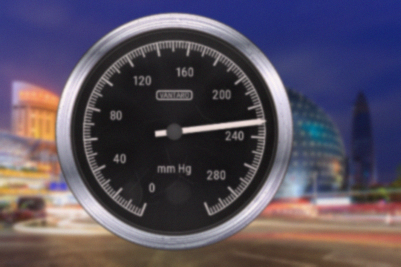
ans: 230; mmHg
